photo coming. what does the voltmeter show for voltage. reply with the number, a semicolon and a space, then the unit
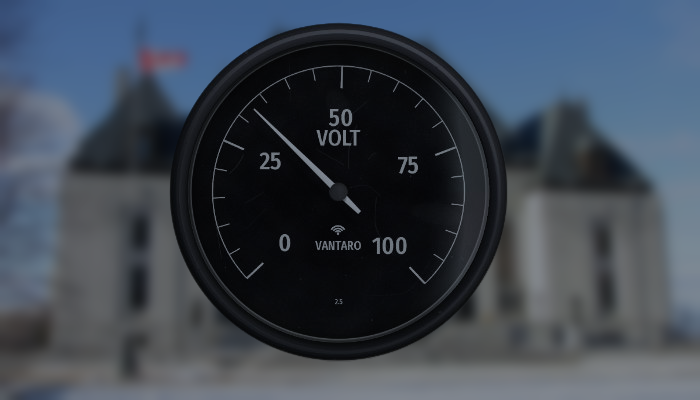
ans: 32.5; V
